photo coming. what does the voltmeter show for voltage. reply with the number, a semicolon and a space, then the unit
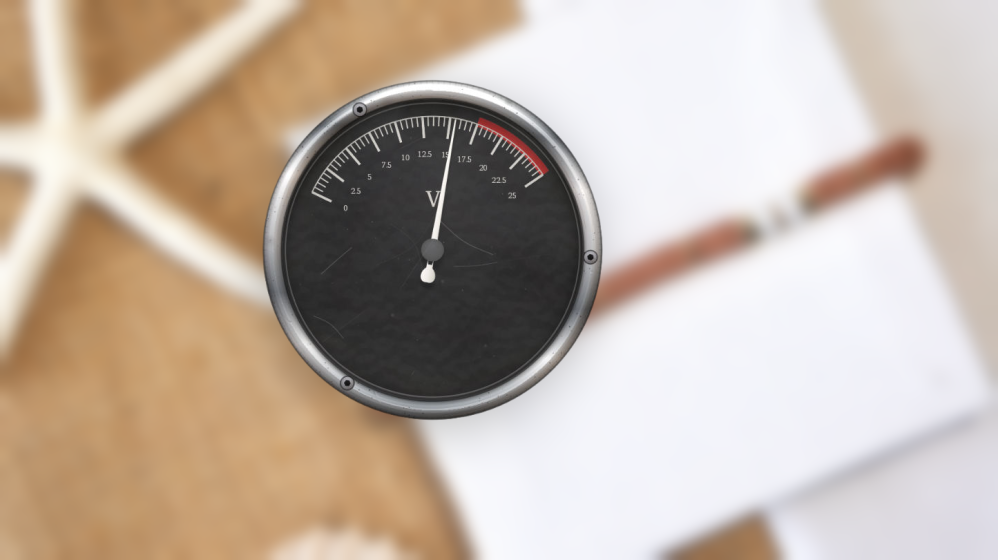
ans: 15.5; V
